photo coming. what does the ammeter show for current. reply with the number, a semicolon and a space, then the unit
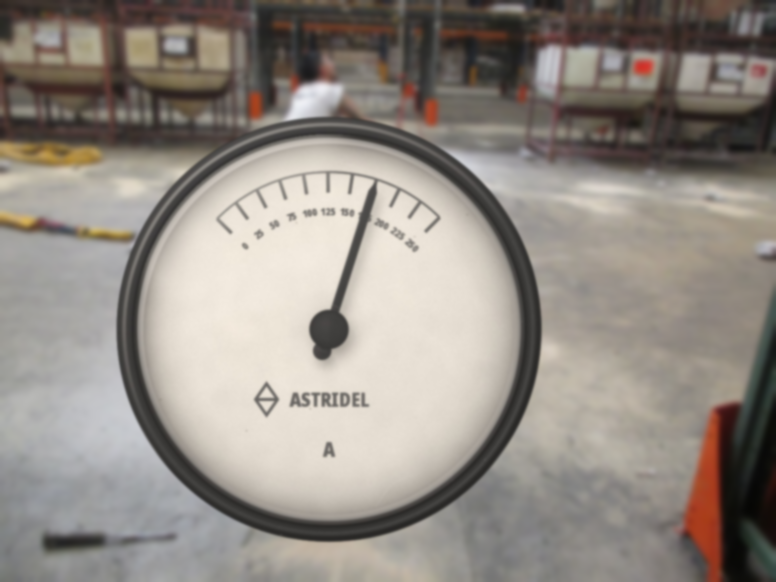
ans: 175; A
